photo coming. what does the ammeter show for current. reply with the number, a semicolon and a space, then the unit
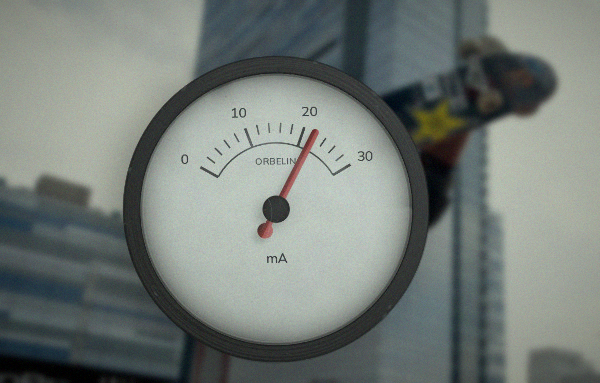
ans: 22; mA
